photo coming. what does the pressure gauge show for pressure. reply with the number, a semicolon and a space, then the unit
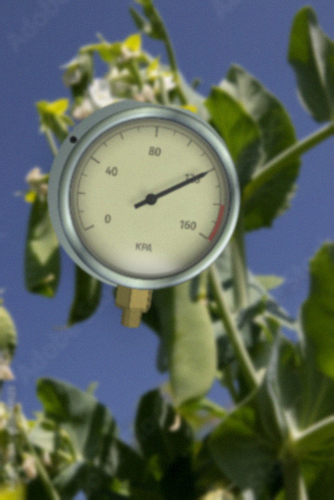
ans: 120; kPa
